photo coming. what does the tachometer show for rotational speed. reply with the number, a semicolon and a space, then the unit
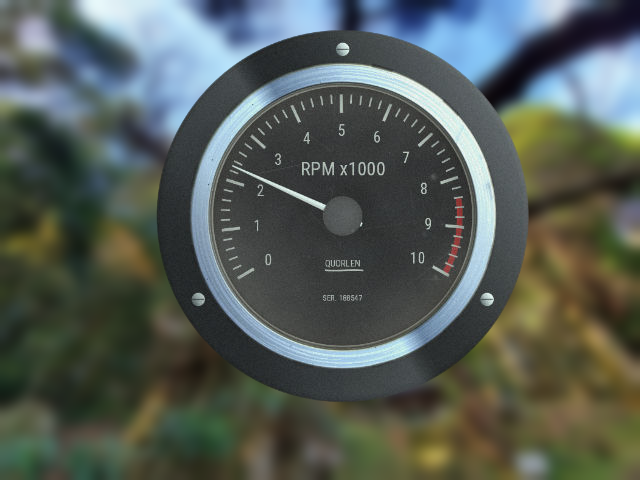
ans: 2300; rpm
